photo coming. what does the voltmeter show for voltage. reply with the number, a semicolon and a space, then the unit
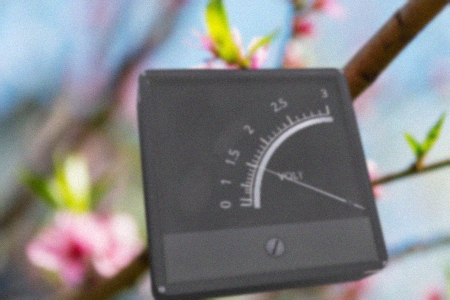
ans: 1.5; V
